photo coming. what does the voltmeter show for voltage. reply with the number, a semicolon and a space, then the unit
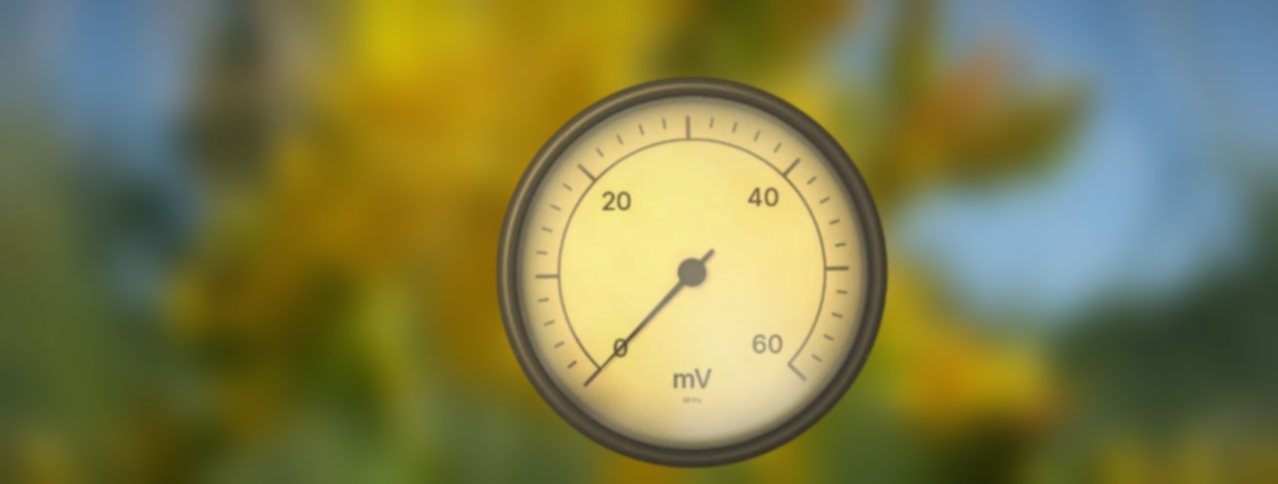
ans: 0; mV
